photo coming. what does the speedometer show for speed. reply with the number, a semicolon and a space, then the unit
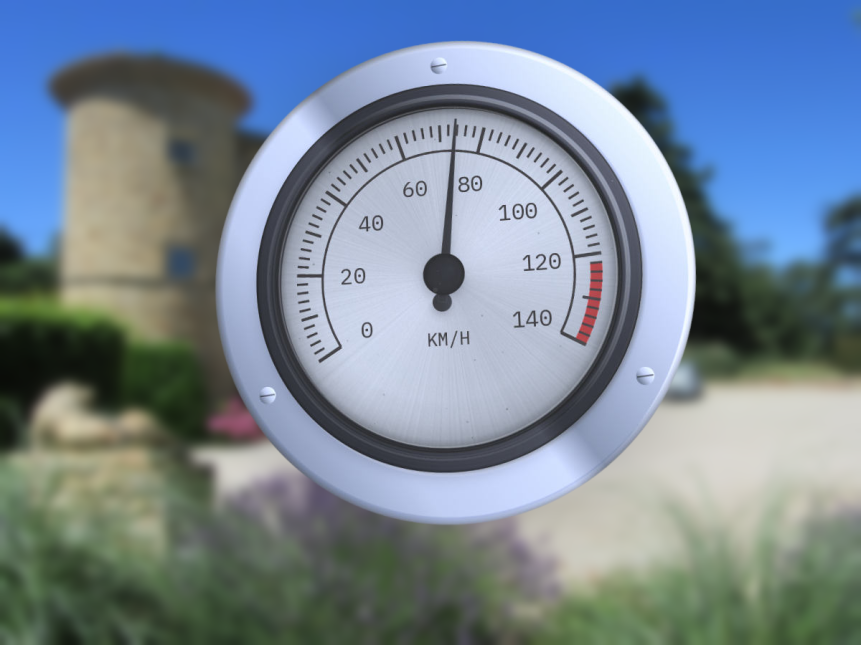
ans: 74; km/h
